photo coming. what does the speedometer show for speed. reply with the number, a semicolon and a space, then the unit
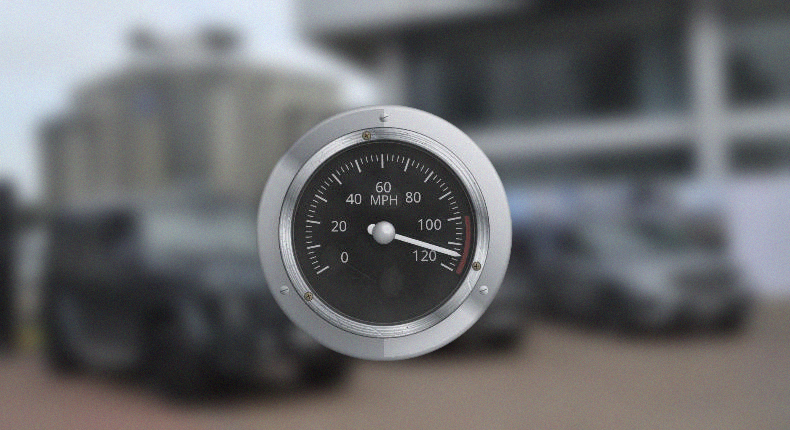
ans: 114; mph
